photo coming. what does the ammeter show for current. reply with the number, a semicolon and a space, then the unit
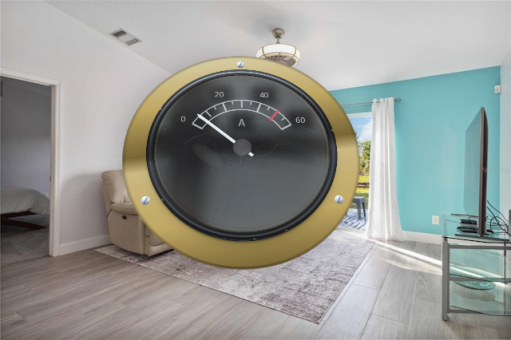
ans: 5; A
